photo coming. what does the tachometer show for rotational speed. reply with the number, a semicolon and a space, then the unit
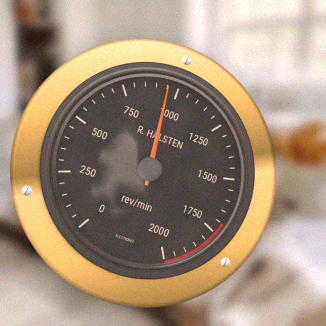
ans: 950; rpm
